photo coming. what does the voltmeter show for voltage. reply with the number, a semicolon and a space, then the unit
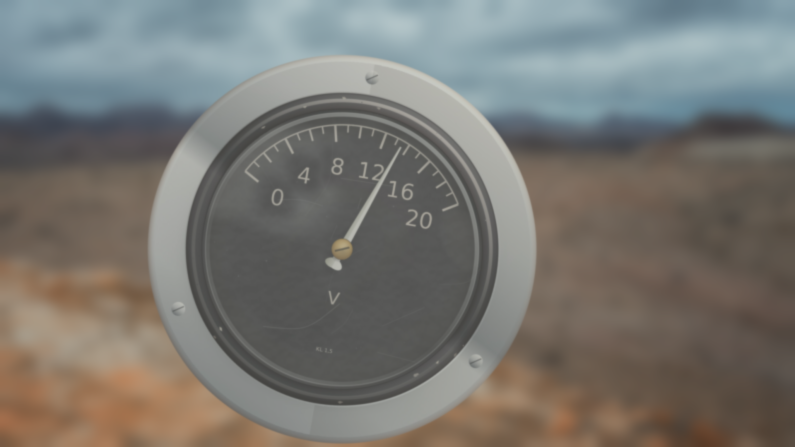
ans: 13.5; V
